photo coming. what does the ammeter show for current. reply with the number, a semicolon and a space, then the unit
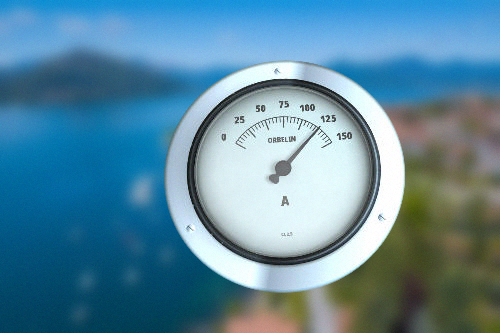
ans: 125; A
